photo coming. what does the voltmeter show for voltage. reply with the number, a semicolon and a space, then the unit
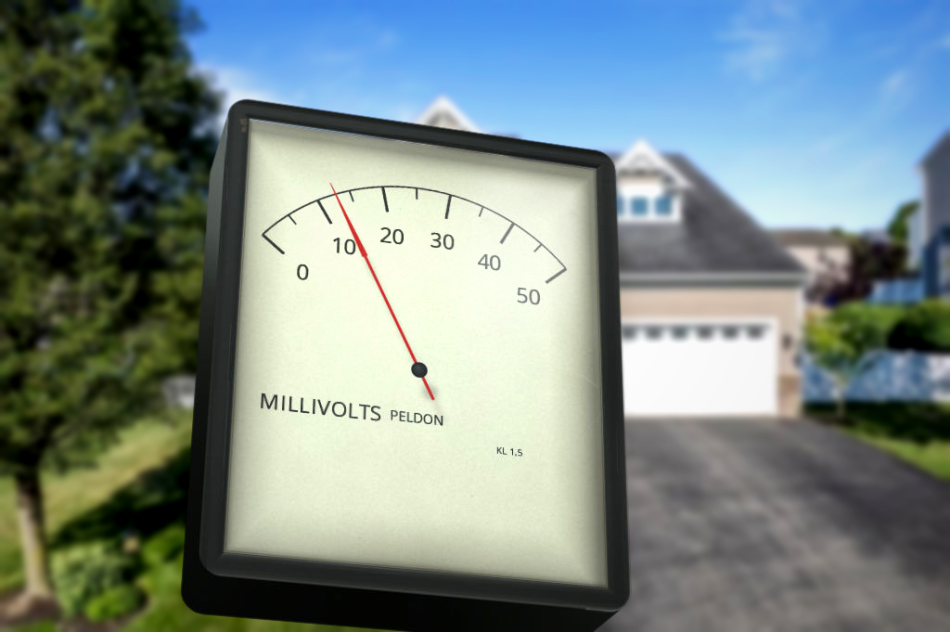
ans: 12.5; mV
